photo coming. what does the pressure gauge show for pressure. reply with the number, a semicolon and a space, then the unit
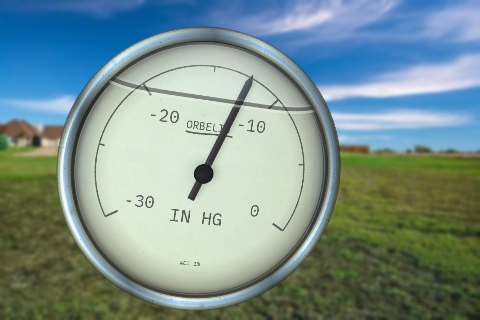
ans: -12.5; inHg
